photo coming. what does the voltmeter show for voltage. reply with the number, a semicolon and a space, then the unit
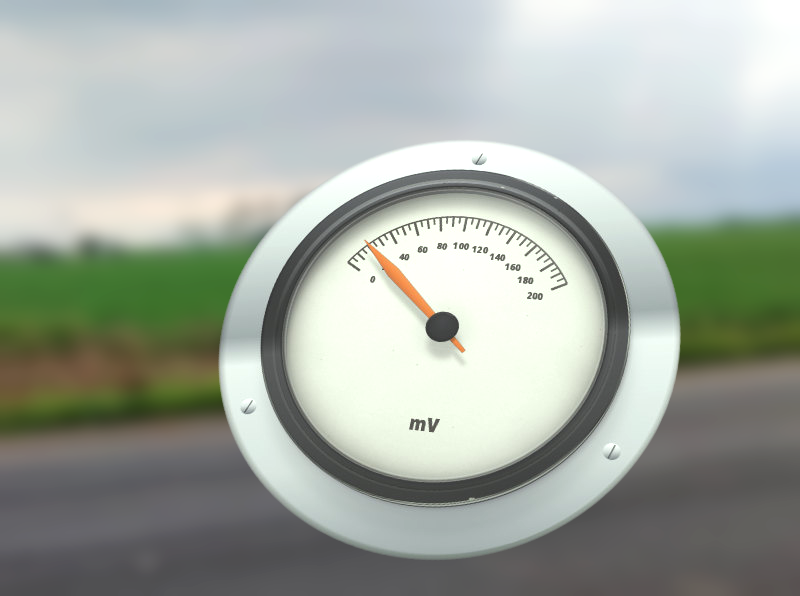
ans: 20; mV
